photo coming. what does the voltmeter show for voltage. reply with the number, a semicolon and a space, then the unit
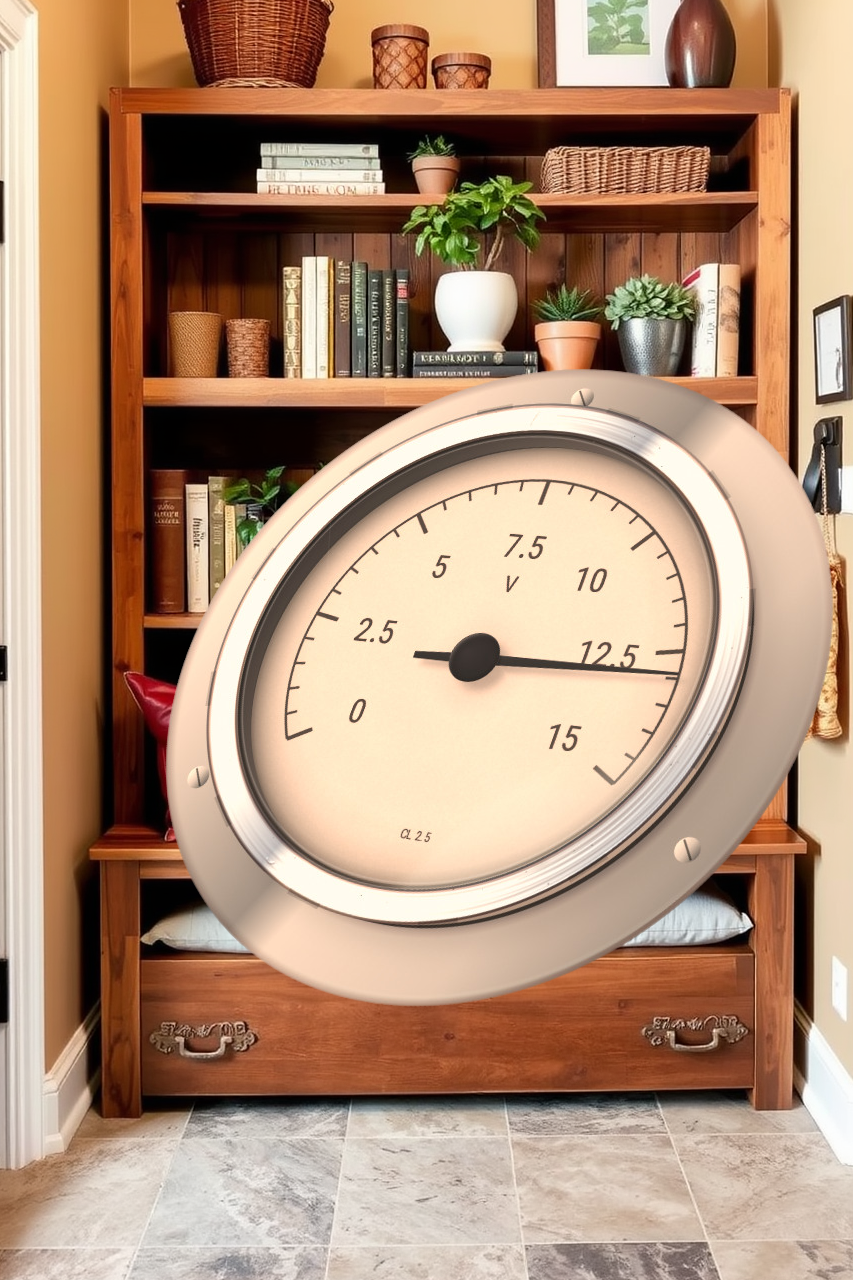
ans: 13; V
